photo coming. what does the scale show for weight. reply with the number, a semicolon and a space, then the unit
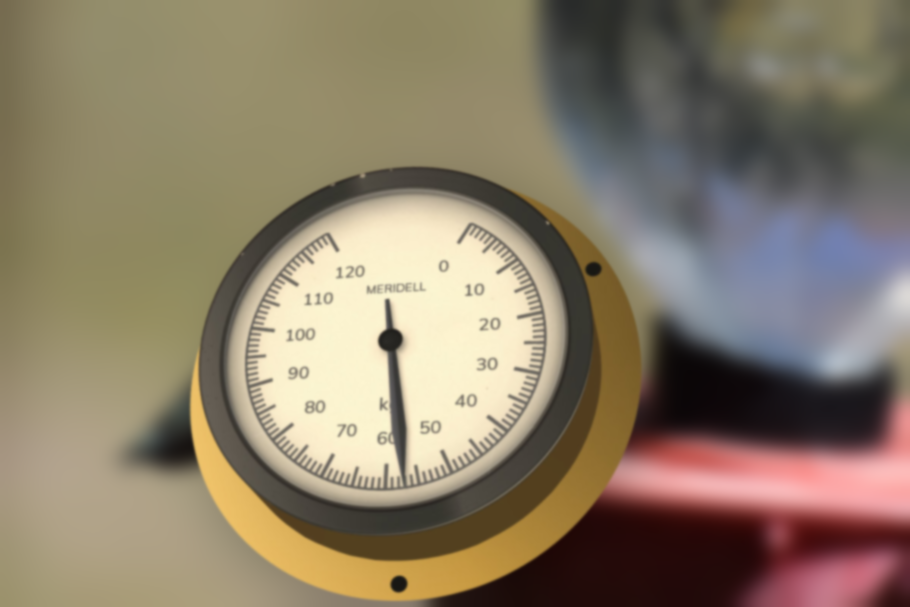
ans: 57; kg
